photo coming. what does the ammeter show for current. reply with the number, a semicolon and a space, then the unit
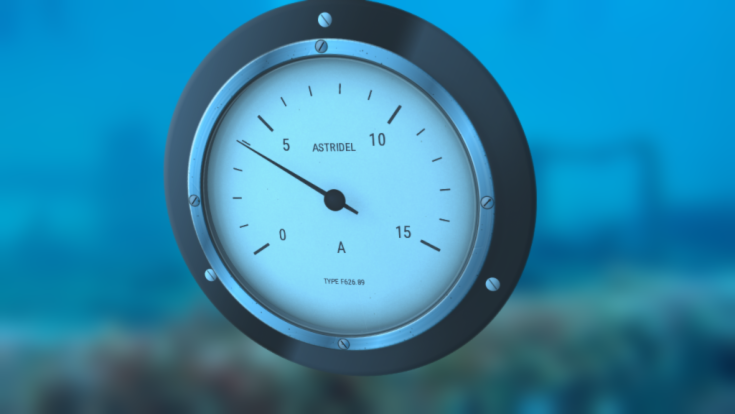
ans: 4; A
